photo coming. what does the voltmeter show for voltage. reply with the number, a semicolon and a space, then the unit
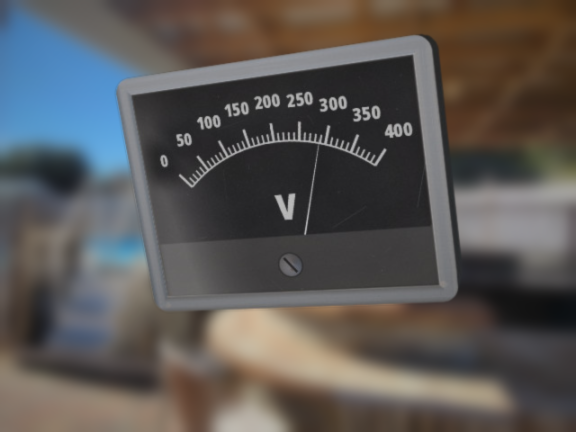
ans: 290; V
